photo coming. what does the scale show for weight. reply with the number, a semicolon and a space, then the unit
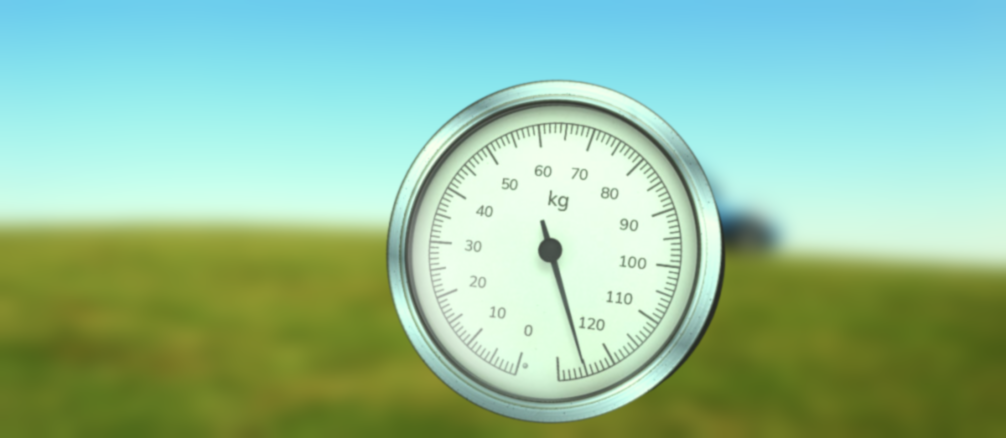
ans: 125; kg
